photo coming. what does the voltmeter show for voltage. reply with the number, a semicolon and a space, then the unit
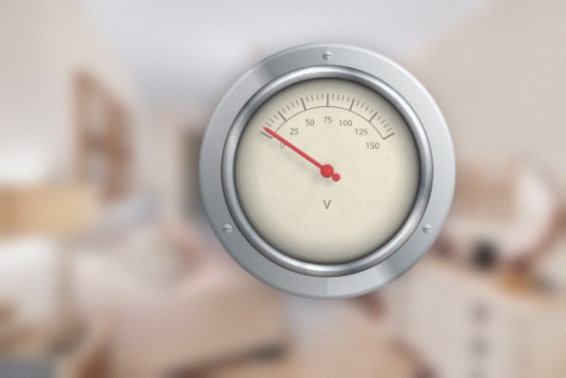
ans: 5; V
